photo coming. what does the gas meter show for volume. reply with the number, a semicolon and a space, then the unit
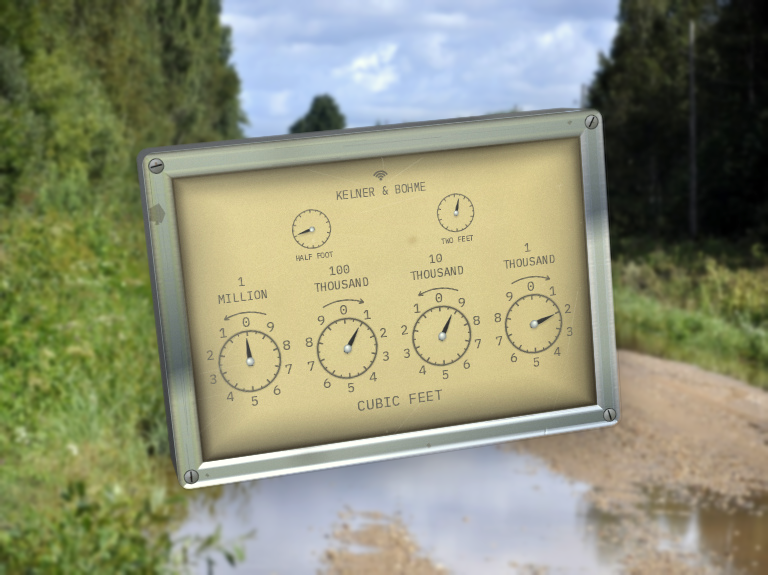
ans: 9200; ft³
